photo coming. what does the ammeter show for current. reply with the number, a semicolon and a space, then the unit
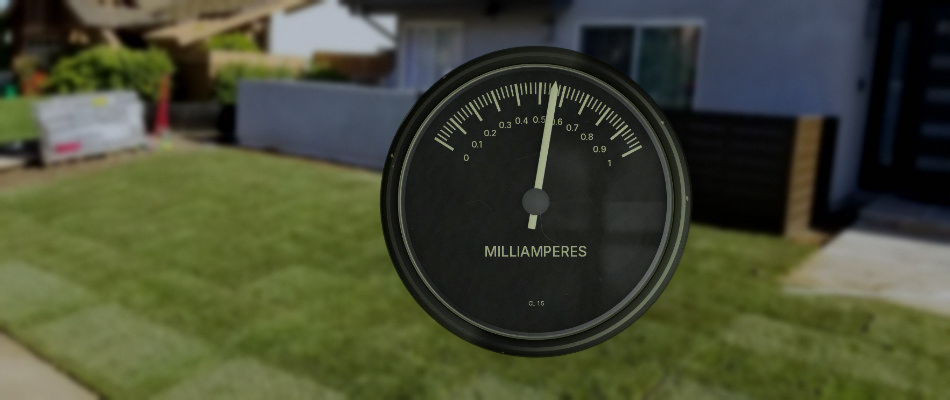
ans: 0.56; mA
